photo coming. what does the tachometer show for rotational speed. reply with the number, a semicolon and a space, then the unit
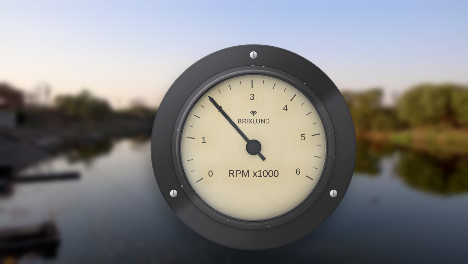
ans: 2000; rpm
